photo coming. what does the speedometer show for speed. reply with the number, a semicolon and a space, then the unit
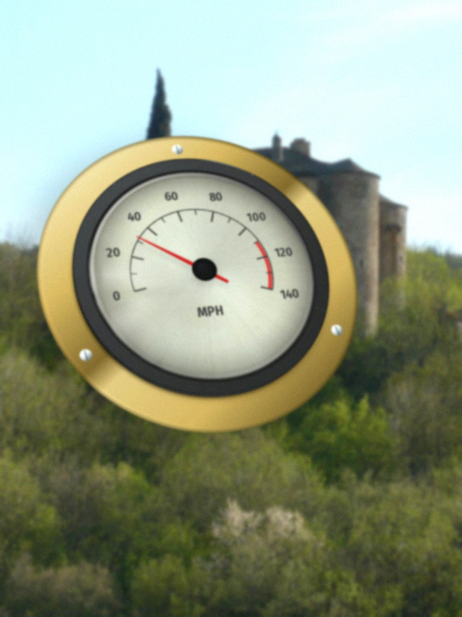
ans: 30; mph
